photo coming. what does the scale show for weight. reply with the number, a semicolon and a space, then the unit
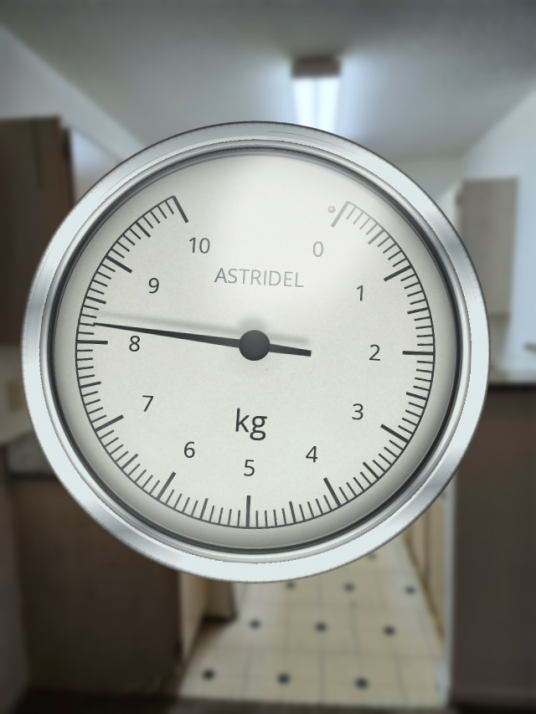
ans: 8.2; kg
